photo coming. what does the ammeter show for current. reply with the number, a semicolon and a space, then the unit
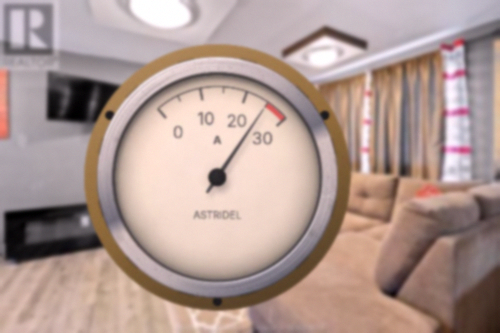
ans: 25; A
